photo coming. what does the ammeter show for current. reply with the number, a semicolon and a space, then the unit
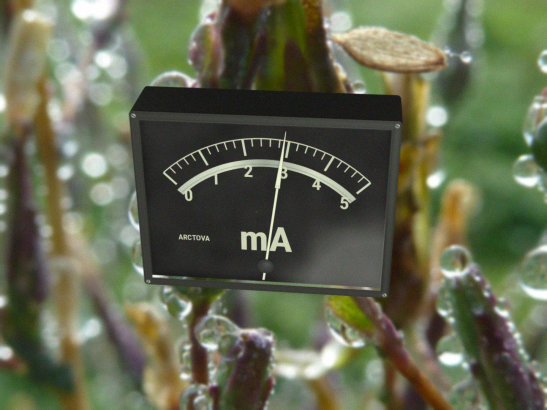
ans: 2.9; mA
